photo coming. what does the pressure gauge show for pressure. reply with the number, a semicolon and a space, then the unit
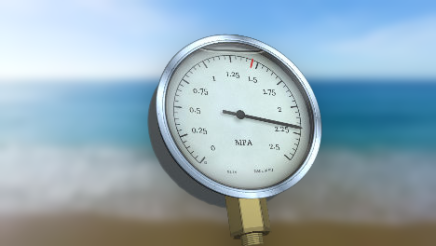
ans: 2.2; MPa
